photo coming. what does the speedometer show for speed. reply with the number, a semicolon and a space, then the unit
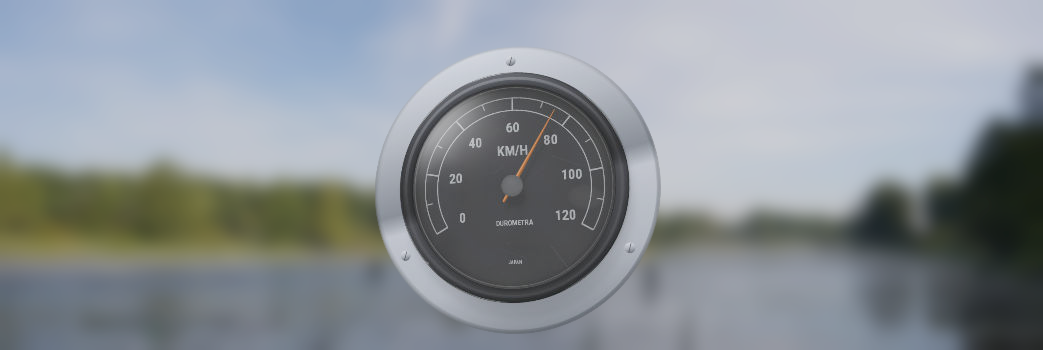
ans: 75; km/h
